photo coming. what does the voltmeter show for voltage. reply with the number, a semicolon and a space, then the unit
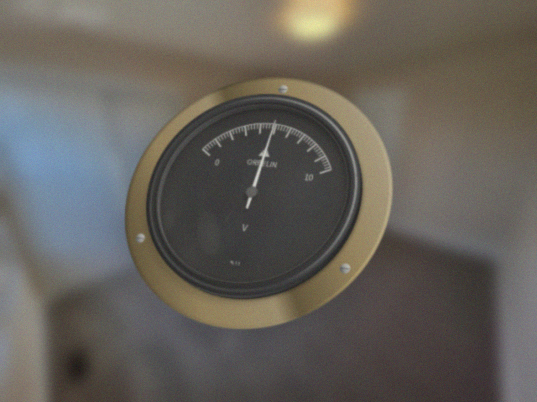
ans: 5; V
